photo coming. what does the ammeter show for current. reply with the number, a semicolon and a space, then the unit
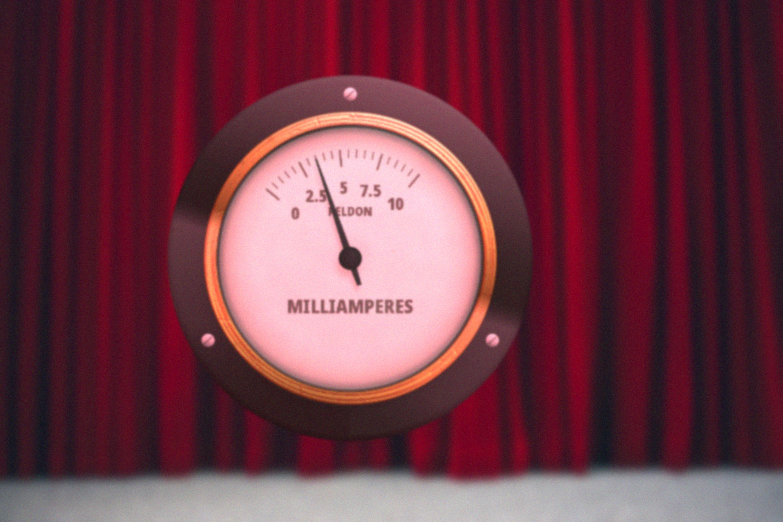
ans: 3.5; mA
